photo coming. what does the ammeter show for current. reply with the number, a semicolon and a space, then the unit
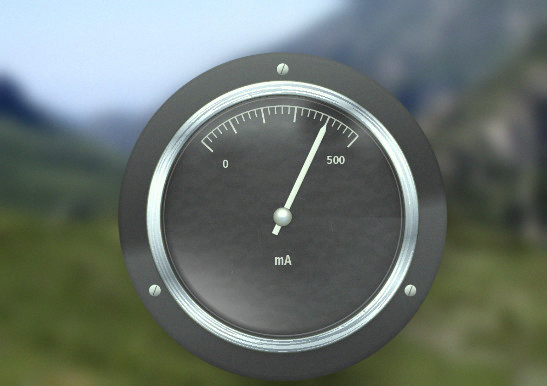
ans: 400; mA
